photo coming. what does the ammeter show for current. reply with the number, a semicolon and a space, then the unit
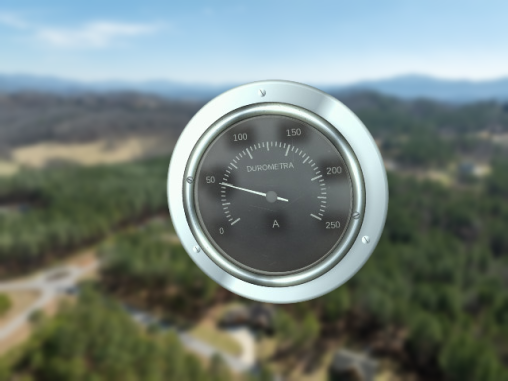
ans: 50; A
